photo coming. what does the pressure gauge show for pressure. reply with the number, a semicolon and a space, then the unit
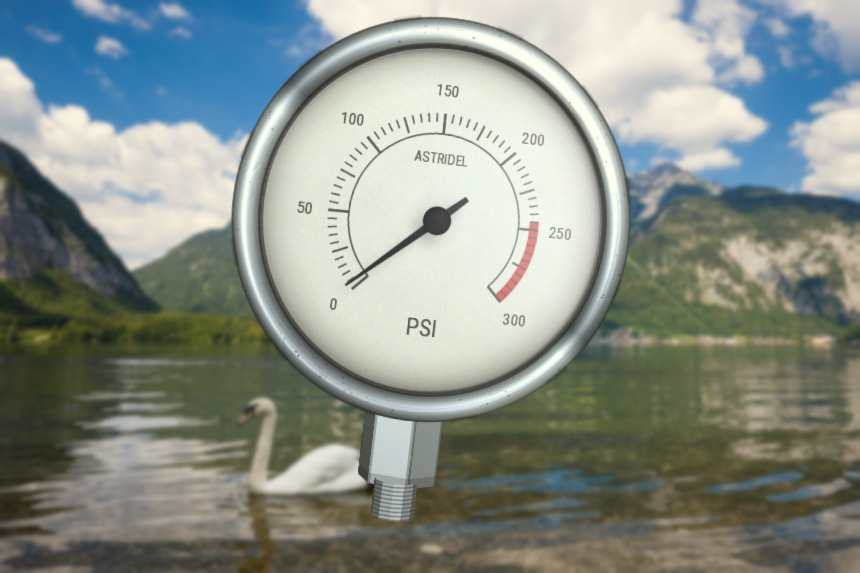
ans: 5; psi
